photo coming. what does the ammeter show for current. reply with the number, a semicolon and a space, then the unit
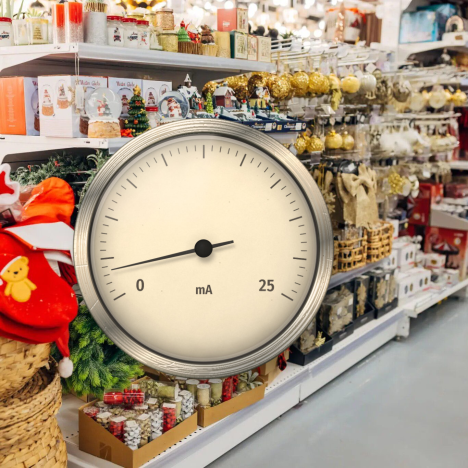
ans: 1.75; mA
